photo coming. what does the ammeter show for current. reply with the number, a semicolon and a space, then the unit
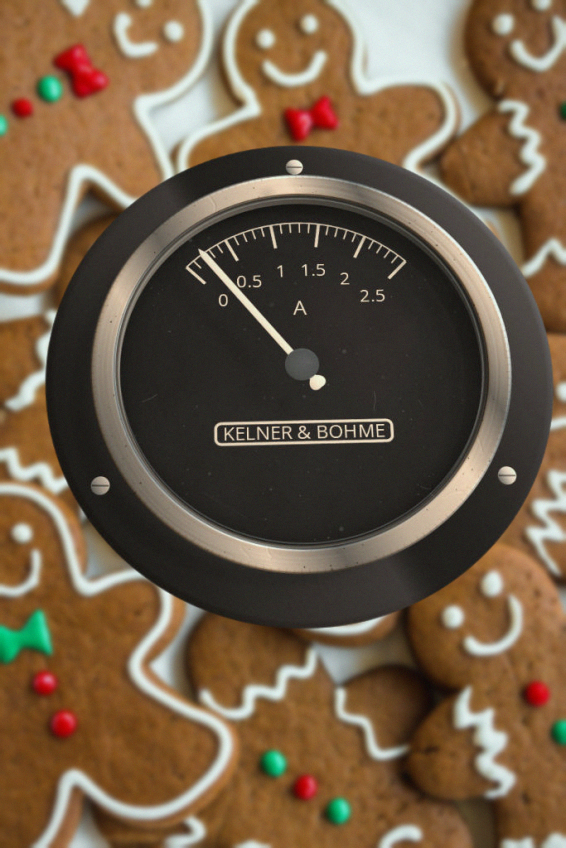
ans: 0.2; A
